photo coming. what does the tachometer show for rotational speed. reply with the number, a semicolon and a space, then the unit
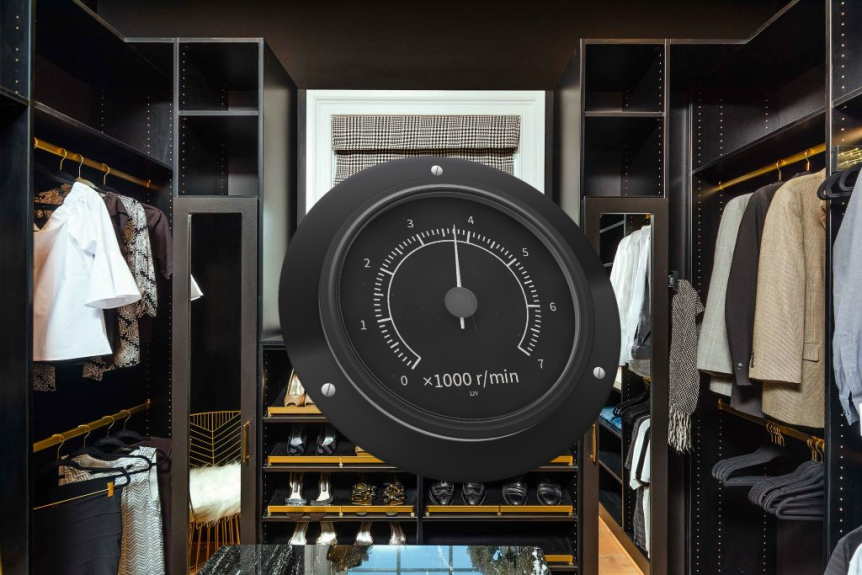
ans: 3700; rpm
